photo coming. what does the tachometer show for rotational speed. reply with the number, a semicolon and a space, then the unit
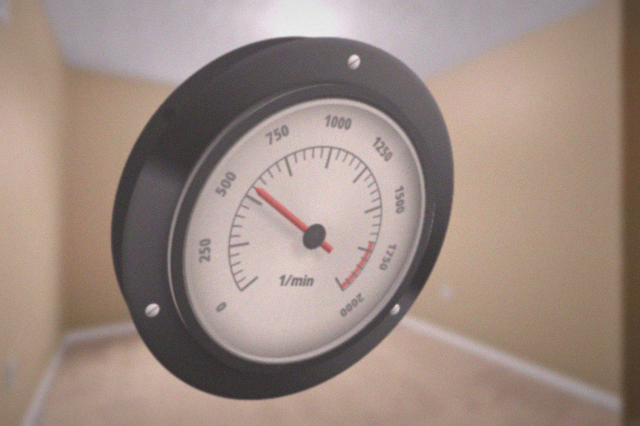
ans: 550; rpm
